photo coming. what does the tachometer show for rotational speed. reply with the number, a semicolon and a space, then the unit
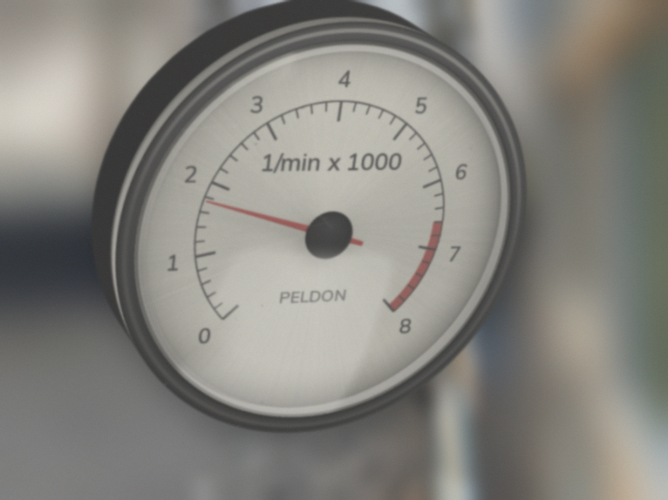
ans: 1800; rpm
